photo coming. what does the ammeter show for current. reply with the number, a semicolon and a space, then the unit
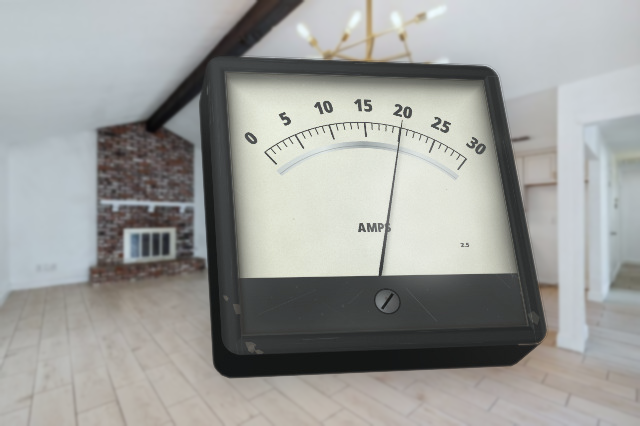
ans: 20; A
